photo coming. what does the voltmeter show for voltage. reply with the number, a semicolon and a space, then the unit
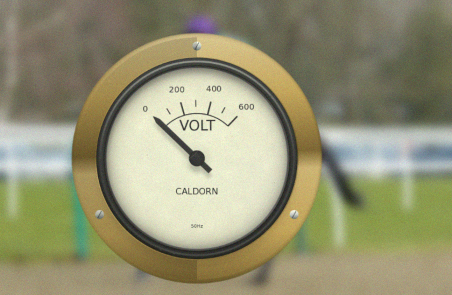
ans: 0; V
